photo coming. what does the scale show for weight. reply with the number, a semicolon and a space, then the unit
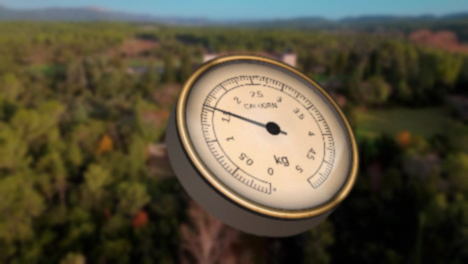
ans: 1.5; kg
